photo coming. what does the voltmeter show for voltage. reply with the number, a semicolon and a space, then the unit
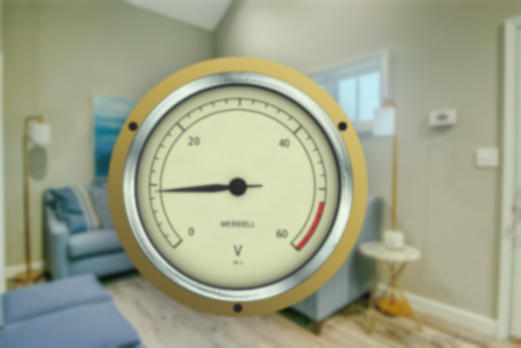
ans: 9; V
